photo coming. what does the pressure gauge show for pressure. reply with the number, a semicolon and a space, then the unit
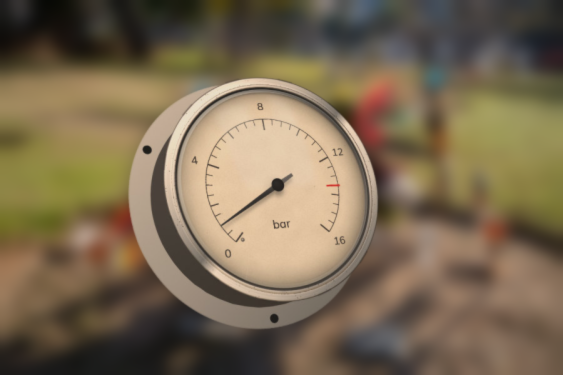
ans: 1; bar
